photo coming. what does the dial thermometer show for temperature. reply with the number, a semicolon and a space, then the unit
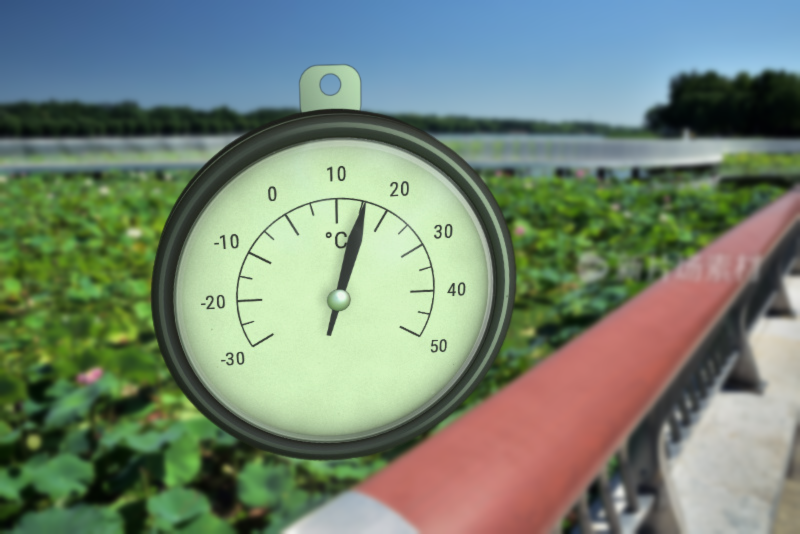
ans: 15; °C
